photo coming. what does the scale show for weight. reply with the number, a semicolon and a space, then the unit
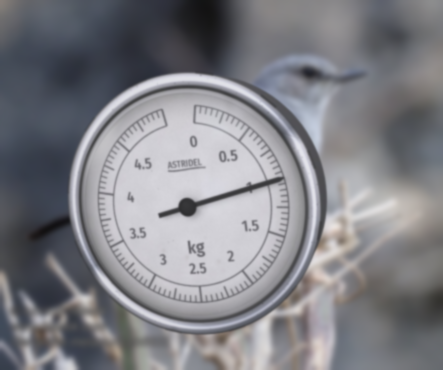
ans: 1; kg
